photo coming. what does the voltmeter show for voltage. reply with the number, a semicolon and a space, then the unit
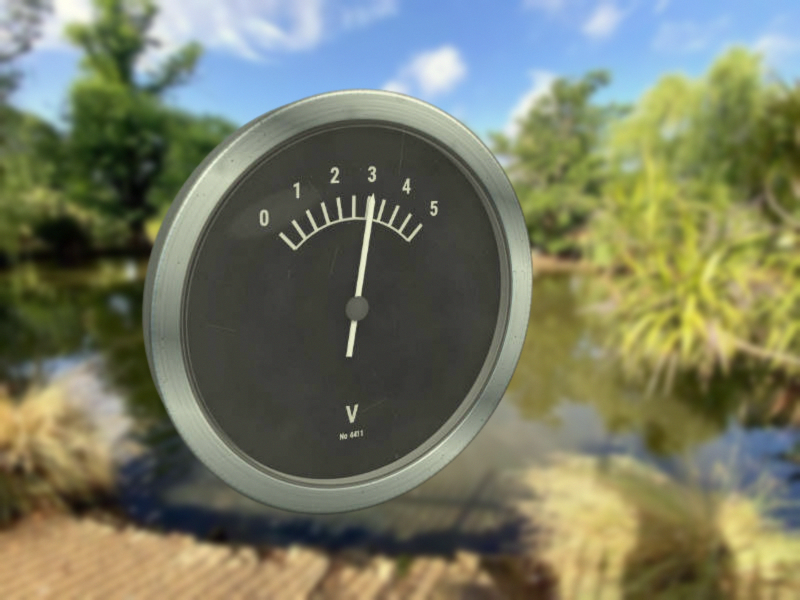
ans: 3; V
